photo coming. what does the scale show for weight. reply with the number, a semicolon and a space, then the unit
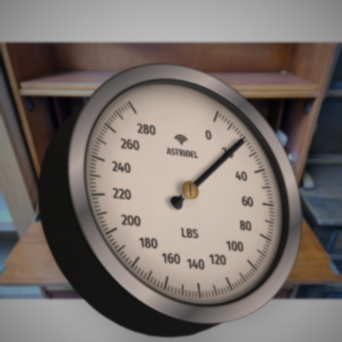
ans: 20; lb
